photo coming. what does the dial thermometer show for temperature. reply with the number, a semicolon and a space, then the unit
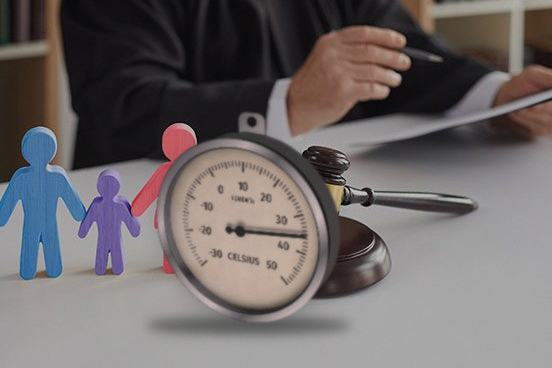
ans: 35; °C
